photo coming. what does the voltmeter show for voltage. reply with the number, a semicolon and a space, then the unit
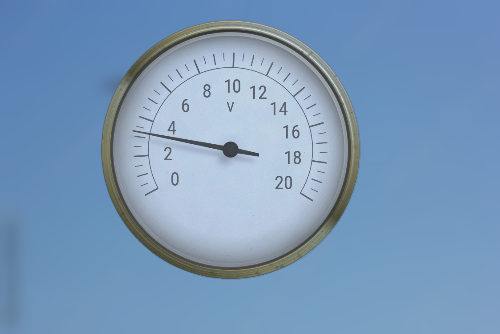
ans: 3.25; V
